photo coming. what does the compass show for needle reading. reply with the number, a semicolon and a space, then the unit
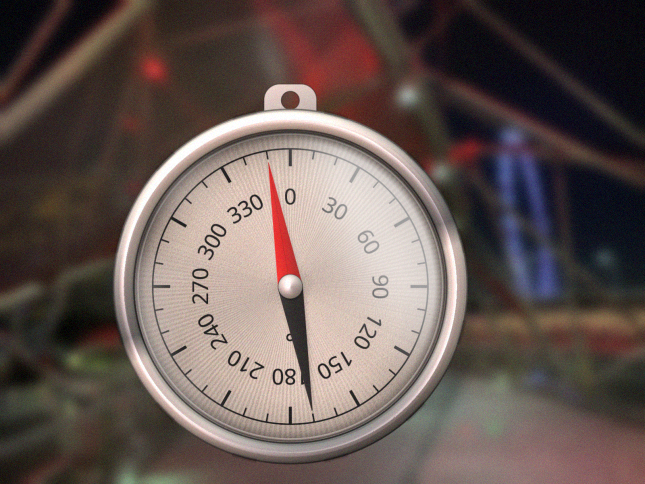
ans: 350; °
